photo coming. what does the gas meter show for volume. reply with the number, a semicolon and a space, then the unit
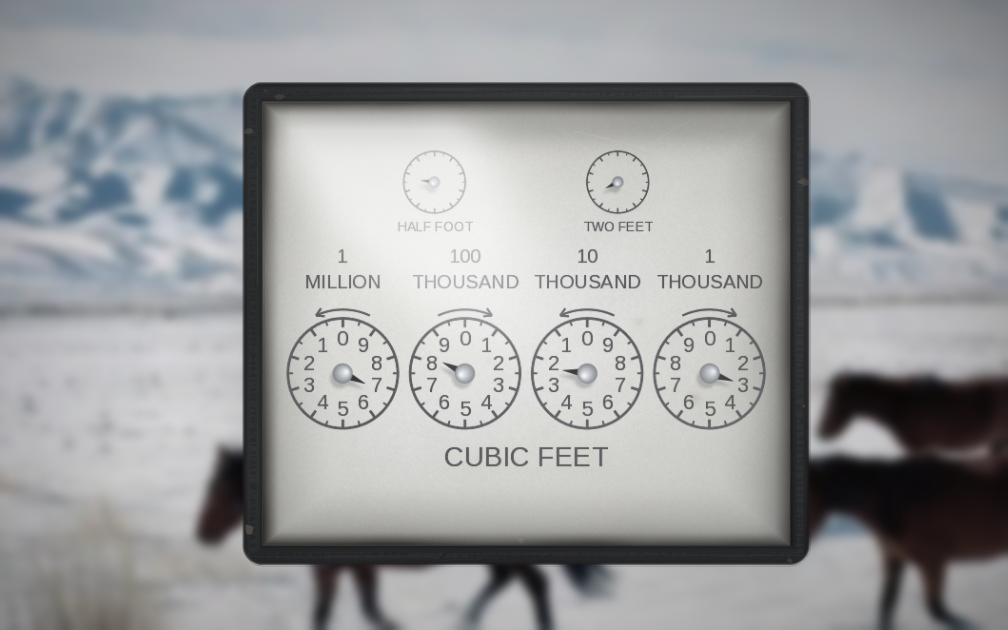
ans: 682300; ft³
